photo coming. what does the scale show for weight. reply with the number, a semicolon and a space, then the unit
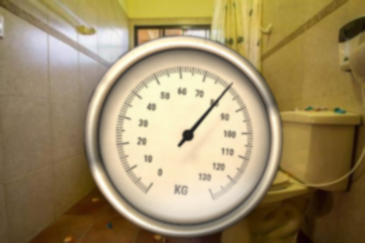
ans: 80; kg
